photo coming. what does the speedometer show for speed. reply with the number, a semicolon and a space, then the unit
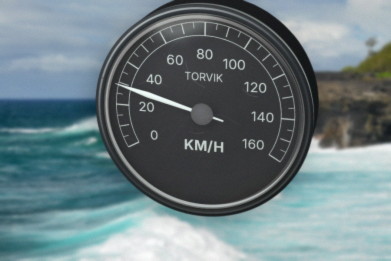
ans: 30; km/h
